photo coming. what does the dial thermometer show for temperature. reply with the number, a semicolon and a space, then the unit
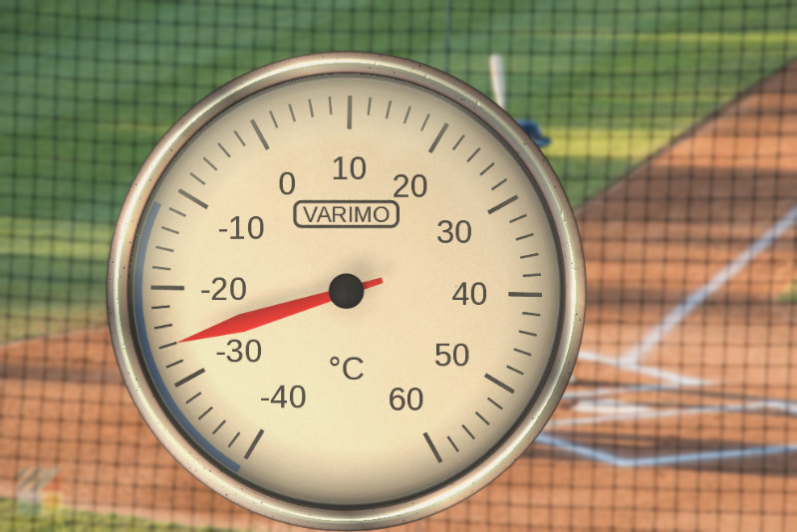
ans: -26; °C
